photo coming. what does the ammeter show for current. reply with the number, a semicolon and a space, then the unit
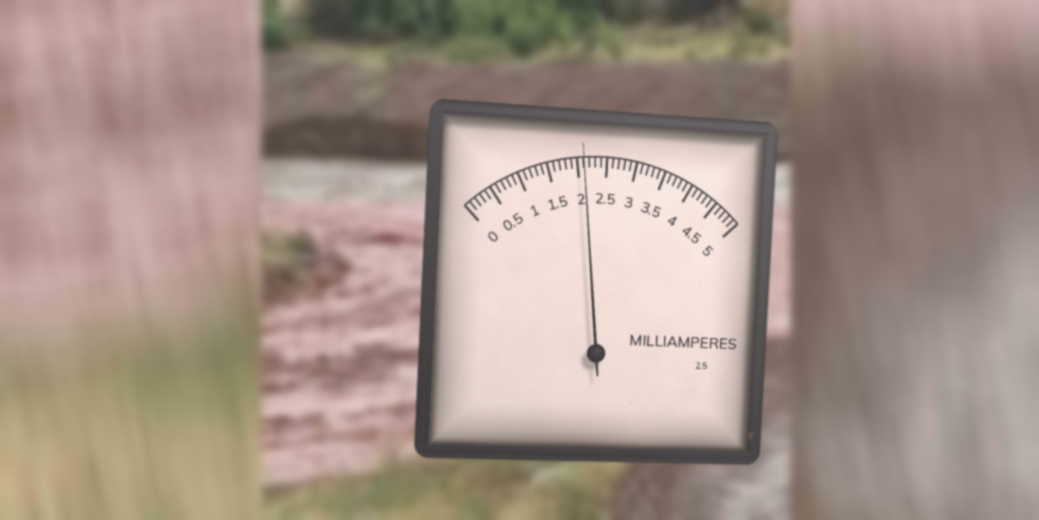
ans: 2.1; mA
